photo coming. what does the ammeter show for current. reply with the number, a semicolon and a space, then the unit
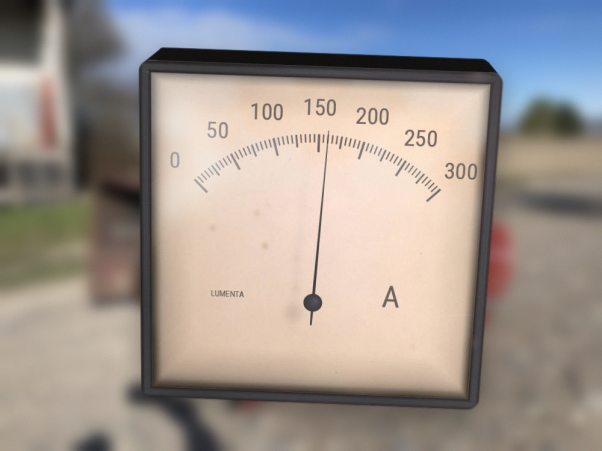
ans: 160; A
